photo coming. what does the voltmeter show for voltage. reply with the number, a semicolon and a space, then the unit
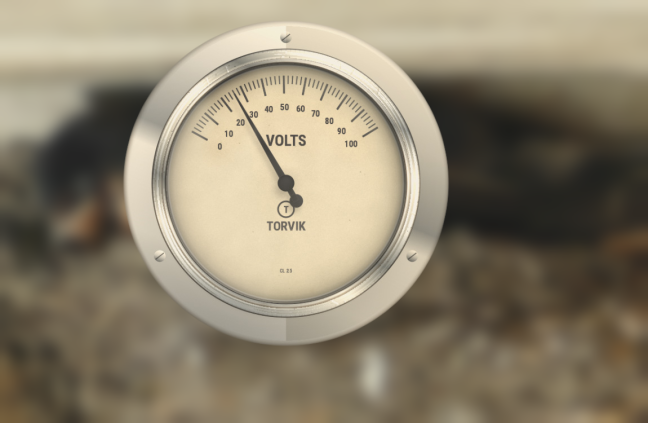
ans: 26; V
